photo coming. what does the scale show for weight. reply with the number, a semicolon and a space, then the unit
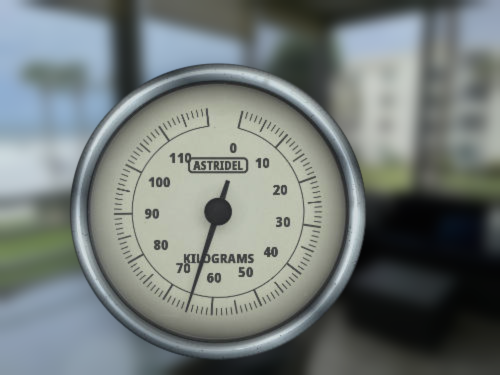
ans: 65; kg
